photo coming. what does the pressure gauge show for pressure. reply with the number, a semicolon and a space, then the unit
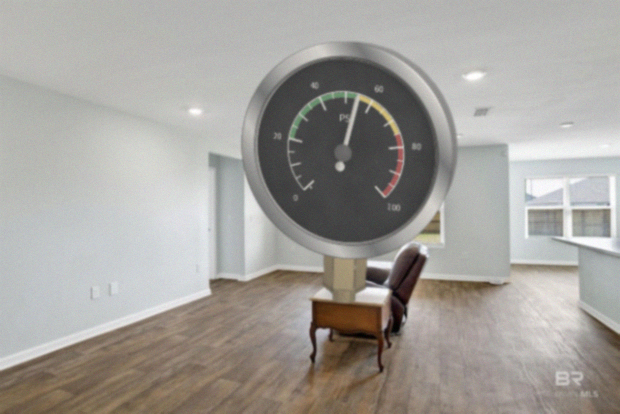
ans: 55; psi
